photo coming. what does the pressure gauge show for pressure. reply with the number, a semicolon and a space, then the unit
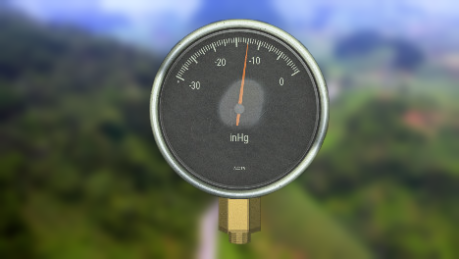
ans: -12.5; inHg
